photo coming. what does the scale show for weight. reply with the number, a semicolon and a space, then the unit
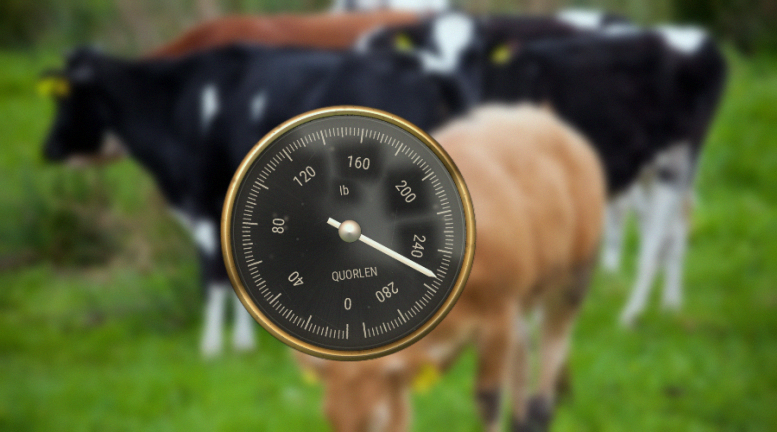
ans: 254; lb
